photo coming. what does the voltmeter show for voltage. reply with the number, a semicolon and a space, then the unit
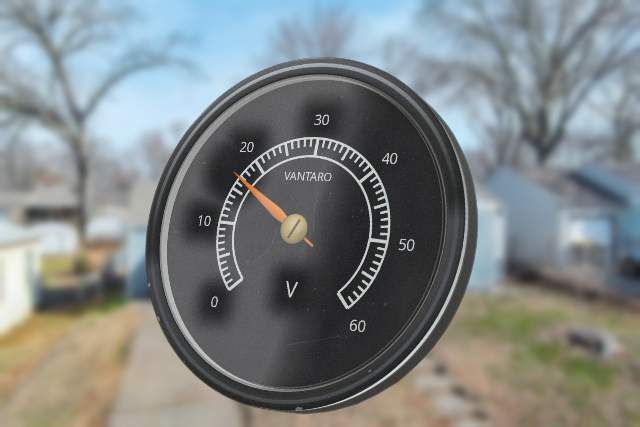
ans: 17; V
